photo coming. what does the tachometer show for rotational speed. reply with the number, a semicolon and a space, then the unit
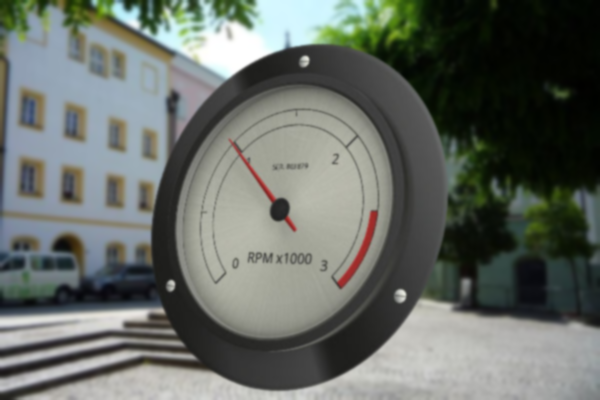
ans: 1000; rpm
